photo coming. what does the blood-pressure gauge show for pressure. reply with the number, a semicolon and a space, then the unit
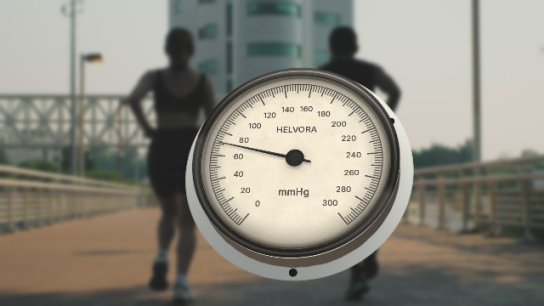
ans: 70; mmHg
